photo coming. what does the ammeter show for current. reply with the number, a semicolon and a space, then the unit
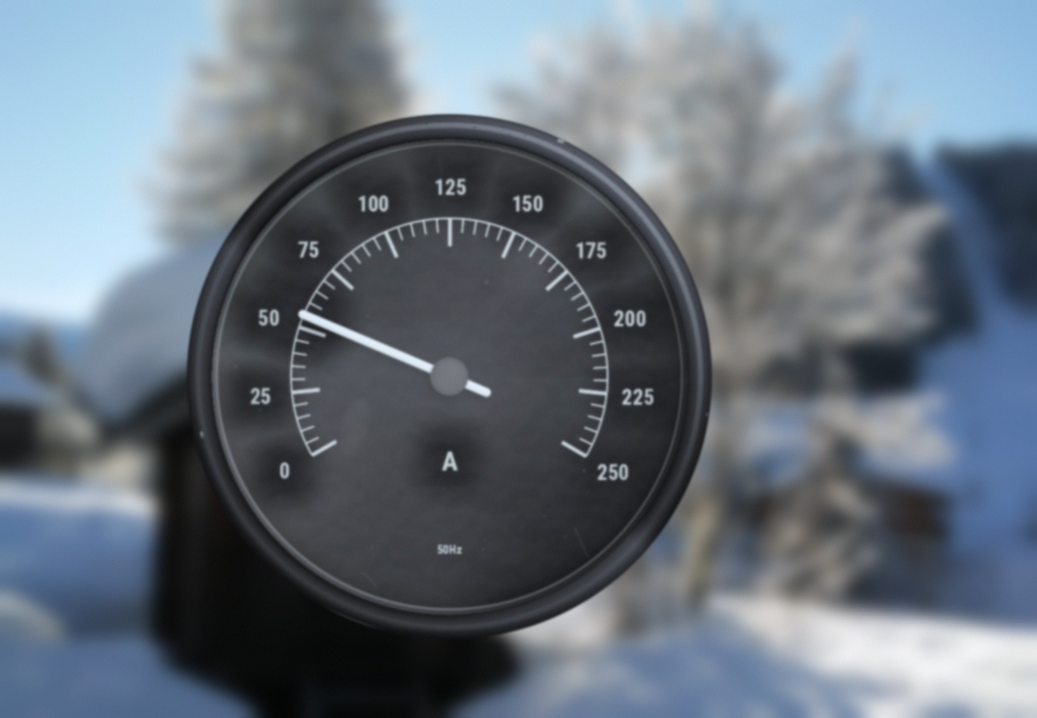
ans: 55; A
